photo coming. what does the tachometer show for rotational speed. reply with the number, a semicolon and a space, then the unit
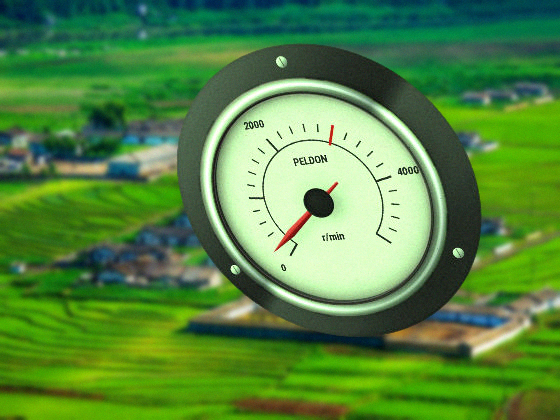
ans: 200; rpm
